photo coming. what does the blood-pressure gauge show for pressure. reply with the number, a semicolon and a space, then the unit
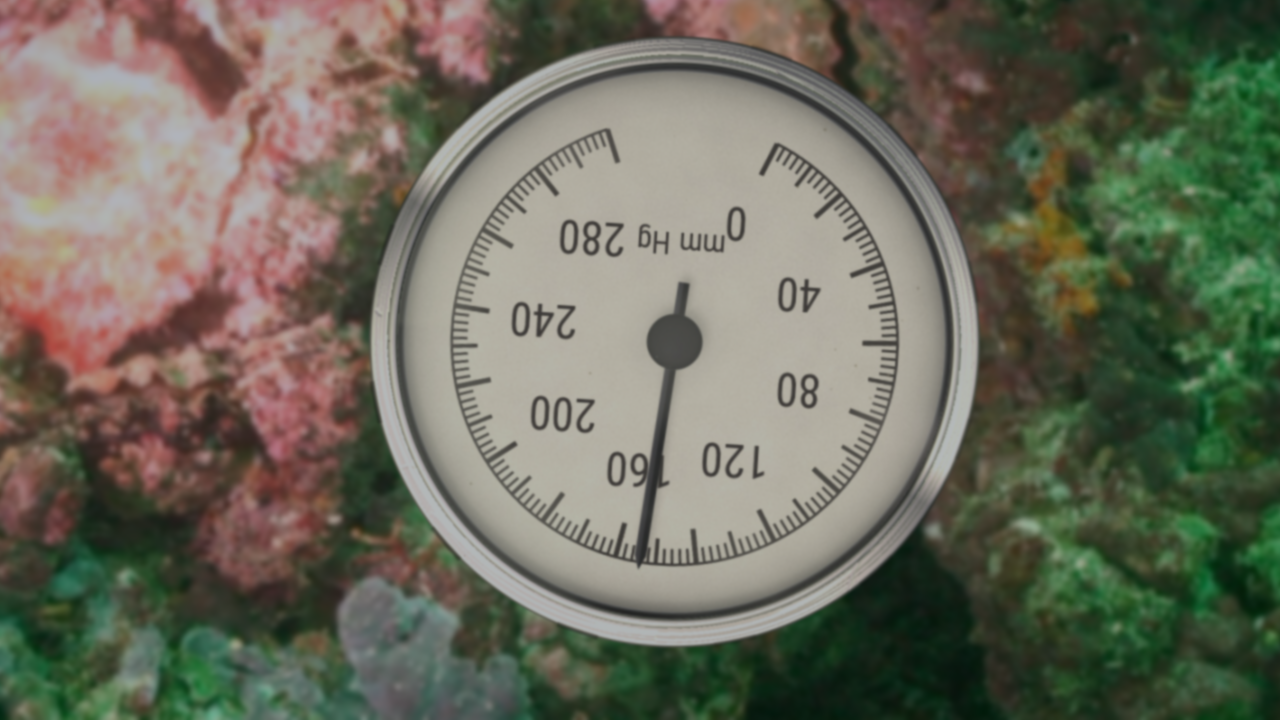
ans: 154; mmHg
